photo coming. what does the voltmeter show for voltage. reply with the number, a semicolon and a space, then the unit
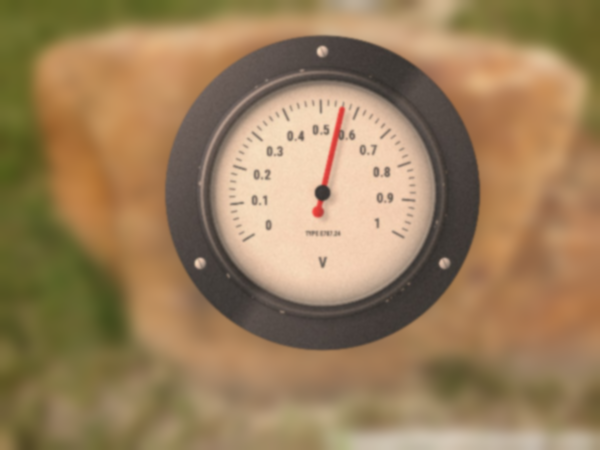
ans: 0.56; V
